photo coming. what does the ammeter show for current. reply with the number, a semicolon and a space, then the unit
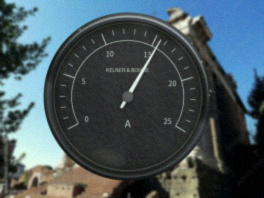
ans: 15.5; A
